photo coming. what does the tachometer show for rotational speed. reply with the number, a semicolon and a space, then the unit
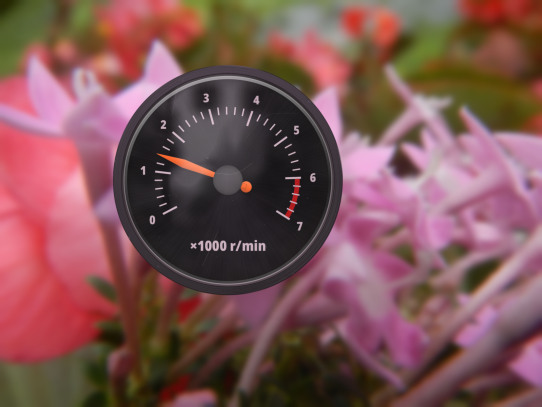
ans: 1400; rpm
